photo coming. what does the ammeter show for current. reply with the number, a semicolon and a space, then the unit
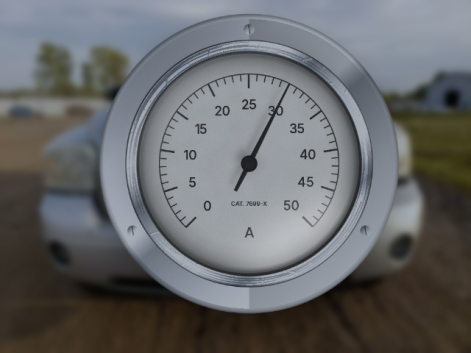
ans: 30; A
